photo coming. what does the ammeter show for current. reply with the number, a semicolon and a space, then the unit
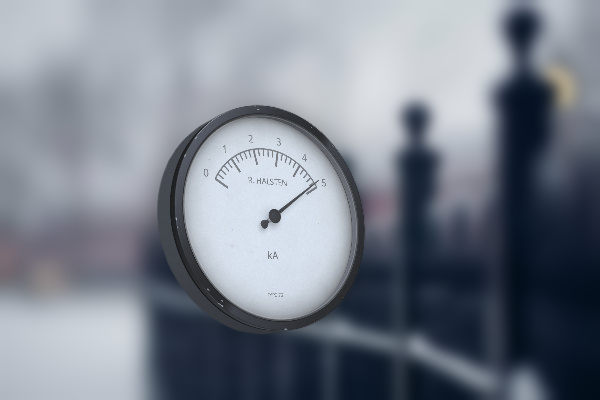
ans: 4.8; kA
